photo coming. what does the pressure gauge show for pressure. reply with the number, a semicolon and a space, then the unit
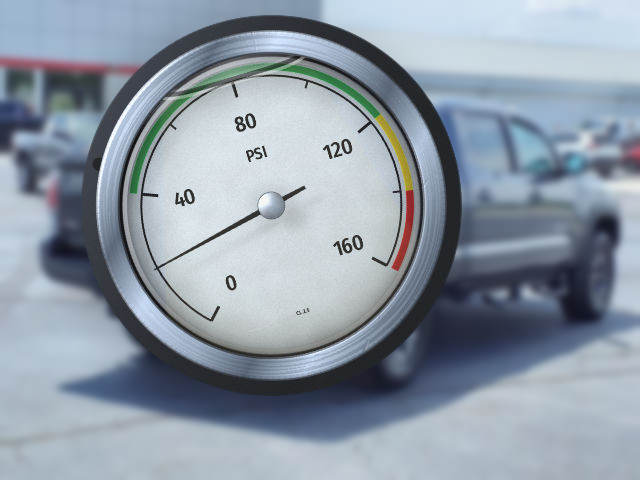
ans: 20; psi
